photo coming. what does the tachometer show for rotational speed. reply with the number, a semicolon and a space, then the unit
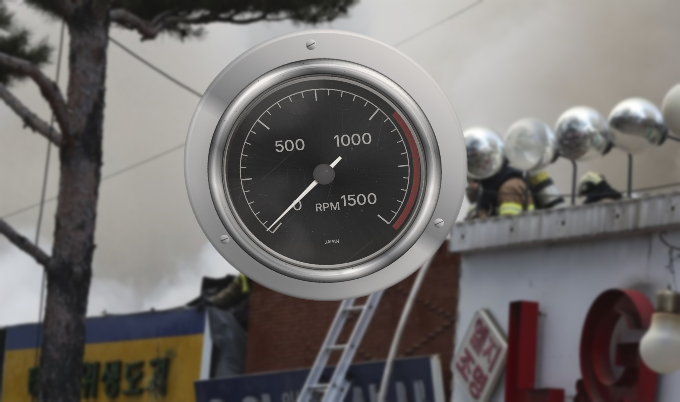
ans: 25; rpm
